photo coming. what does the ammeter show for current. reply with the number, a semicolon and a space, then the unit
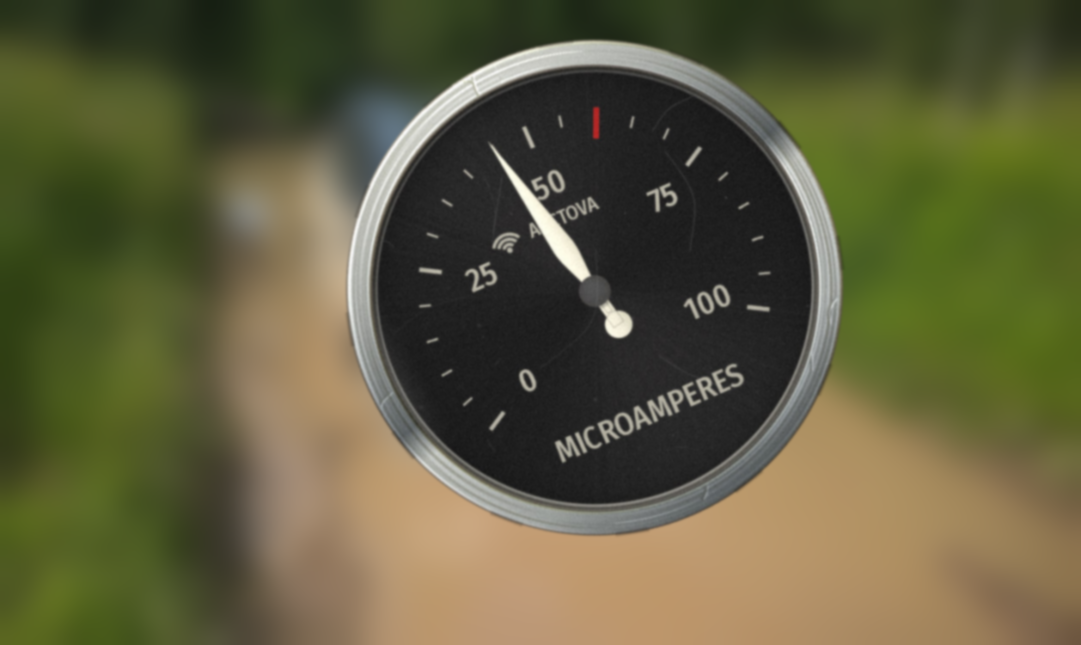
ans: 45; µA
